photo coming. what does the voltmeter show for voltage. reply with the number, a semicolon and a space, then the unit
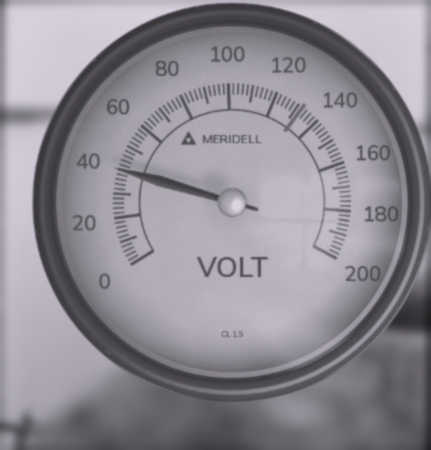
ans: 40; V
